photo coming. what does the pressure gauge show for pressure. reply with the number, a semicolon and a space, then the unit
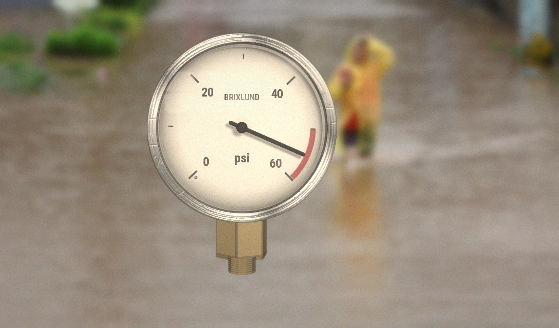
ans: 55; psi
